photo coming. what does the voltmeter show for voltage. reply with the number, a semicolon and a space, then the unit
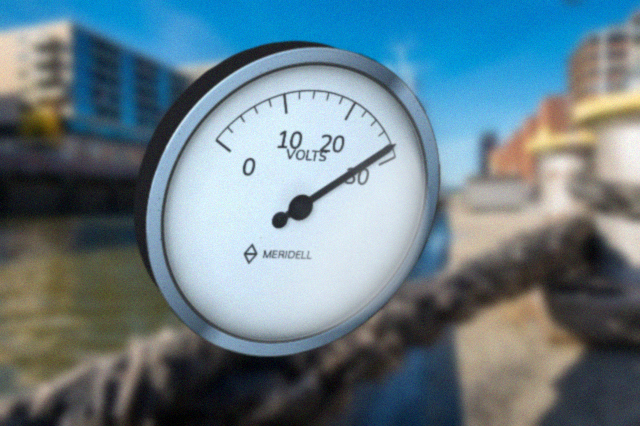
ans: 28; V
